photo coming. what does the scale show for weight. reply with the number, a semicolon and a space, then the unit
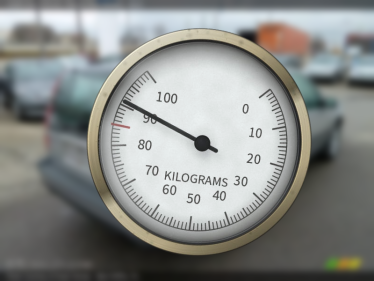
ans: 91; kg
